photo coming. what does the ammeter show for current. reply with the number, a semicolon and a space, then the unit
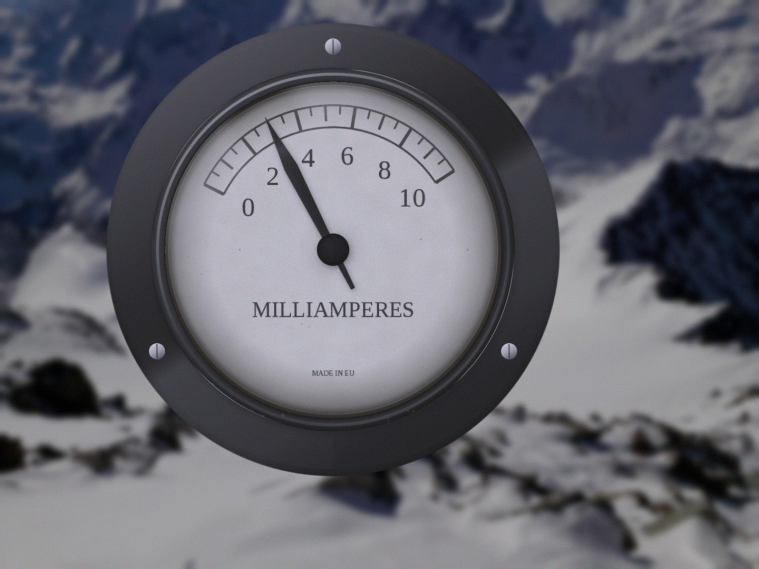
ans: 3; mA
